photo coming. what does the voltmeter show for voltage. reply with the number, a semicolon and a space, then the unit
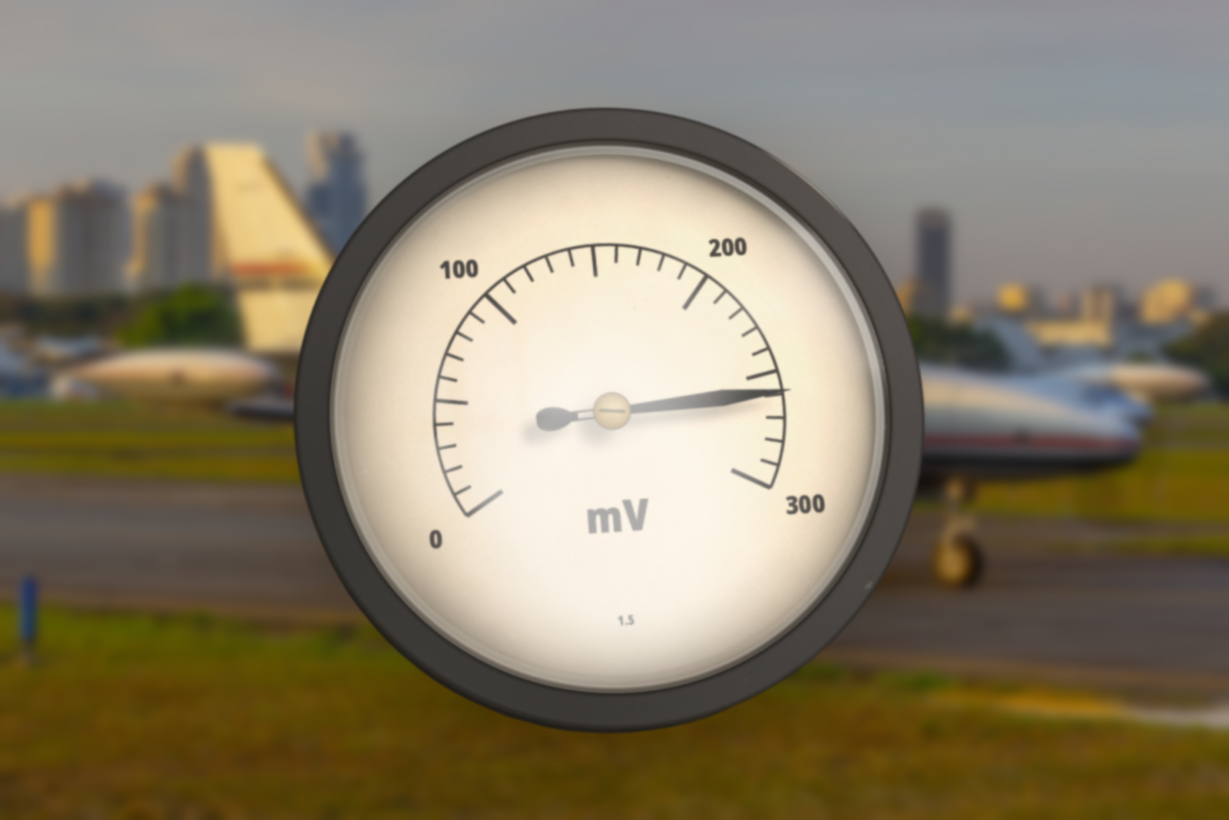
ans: 260; mV
